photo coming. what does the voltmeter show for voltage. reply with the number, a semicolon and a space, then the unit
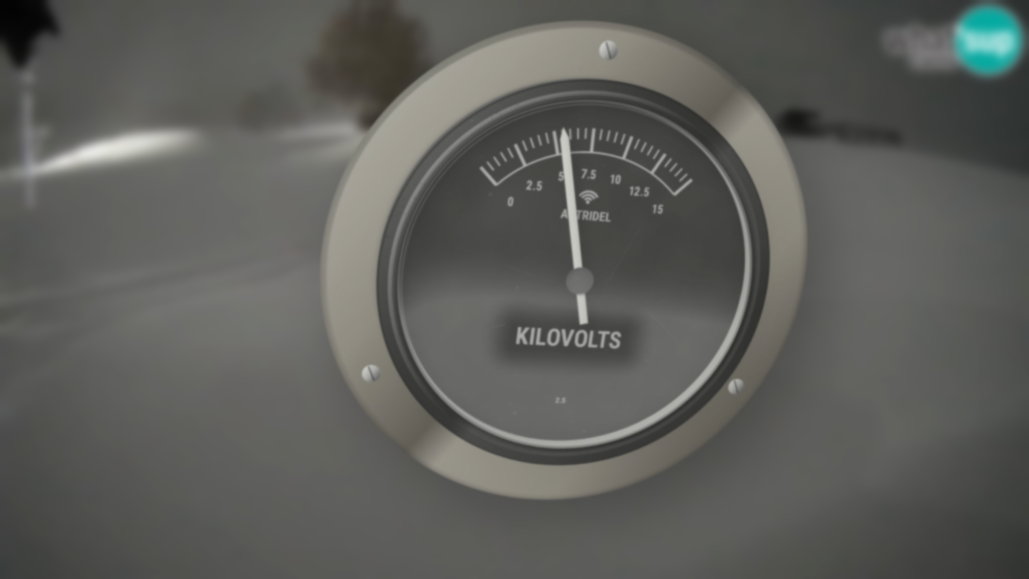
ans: 5.5; kV
